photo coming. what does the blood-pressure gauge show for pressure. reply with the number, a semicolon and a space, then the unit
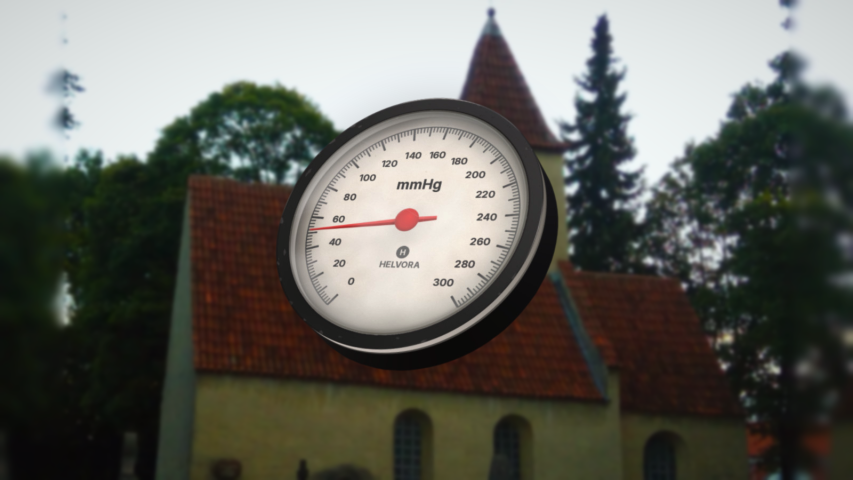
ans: 50; mmHg
